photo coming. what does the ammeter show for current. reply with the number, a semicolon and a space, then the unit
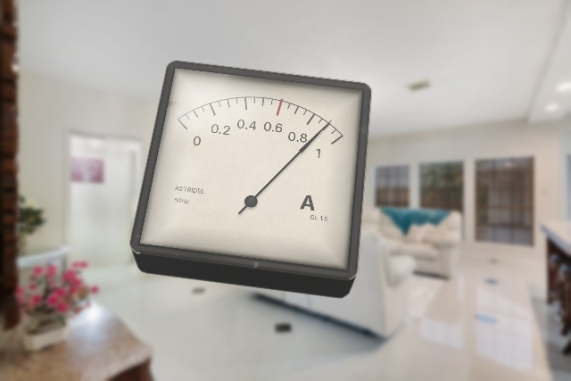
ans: 0.9; A
